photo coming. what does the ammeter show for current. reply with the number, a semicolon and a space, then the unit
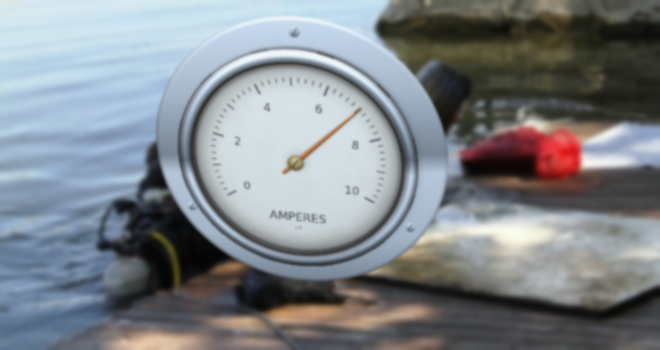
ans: 7; A
